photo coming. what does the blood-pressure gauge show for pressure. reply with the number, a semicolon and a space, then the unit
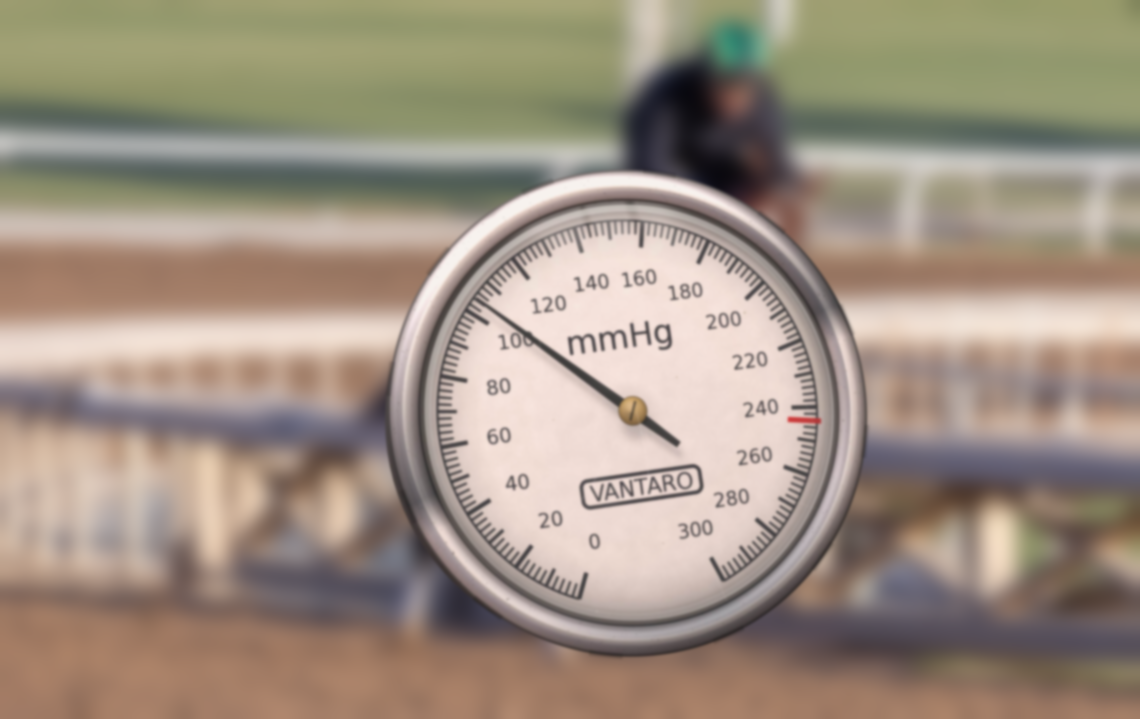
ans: 104; mmHg
